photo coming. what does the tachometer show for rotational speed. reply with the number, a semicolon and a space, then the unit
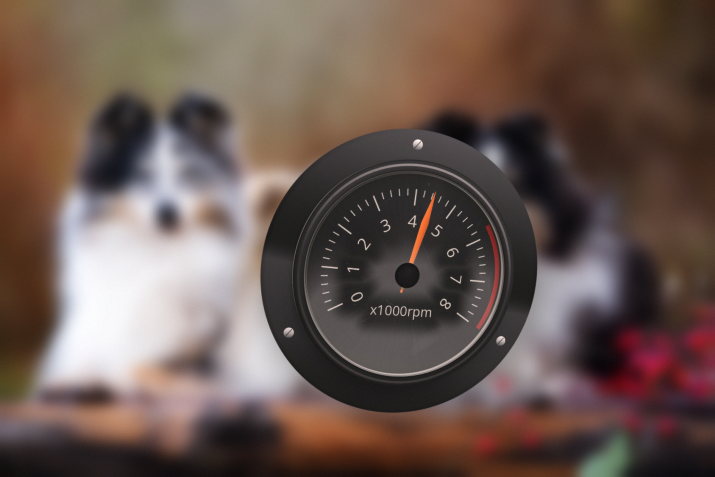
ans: 4400; rpm
